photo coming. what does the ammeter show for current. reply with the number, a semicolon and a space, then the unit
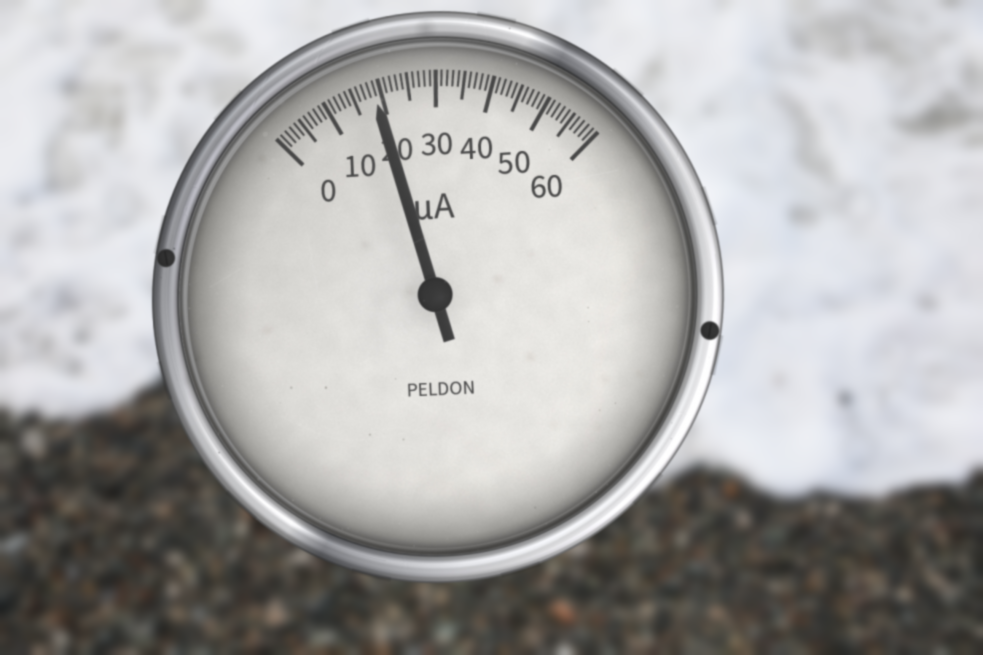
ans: 19; µA
